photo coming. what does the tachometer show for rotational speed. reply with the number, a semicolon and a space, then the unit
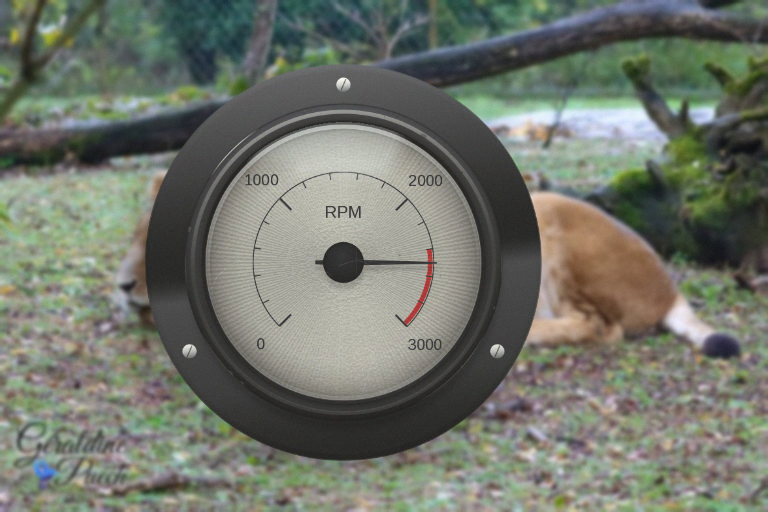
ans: 2500; rpm
